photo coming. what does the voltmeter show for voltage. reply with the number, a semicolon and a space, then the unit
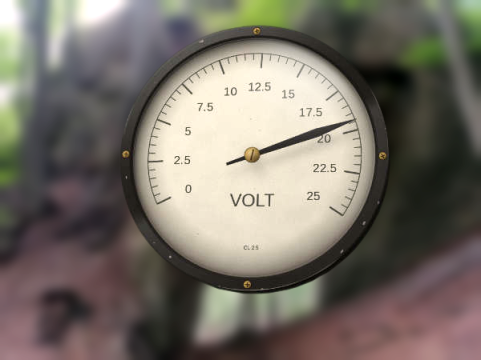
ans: 19.5; V
